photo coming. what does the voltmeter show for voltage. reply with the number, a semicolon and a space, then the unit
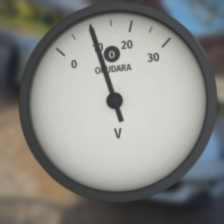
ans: 10; V
